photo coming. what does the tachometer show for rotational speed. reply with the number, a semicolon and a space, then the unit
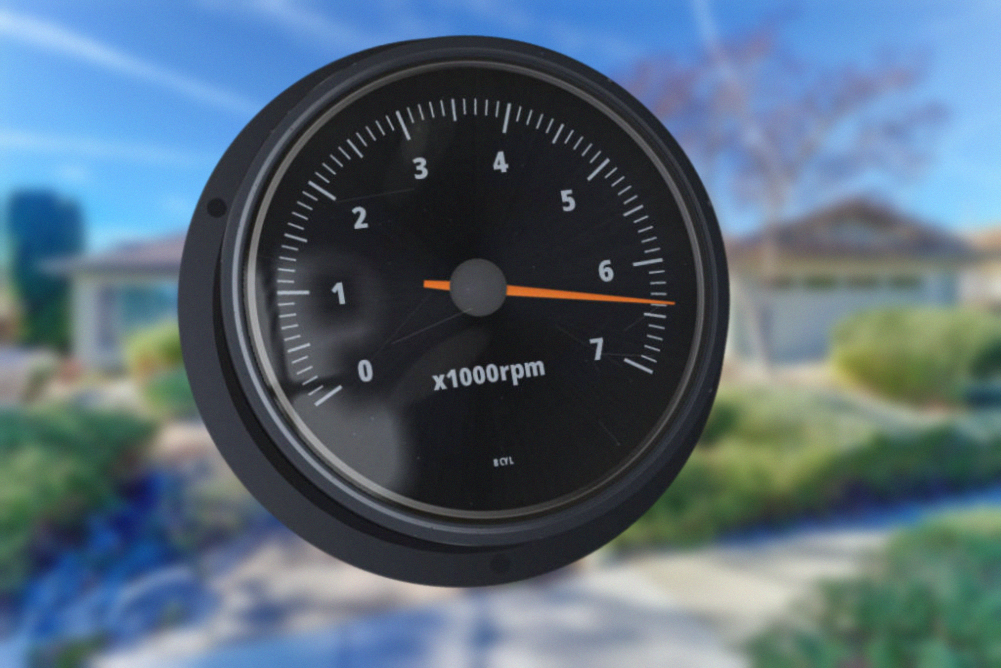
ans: 6400; rpm
